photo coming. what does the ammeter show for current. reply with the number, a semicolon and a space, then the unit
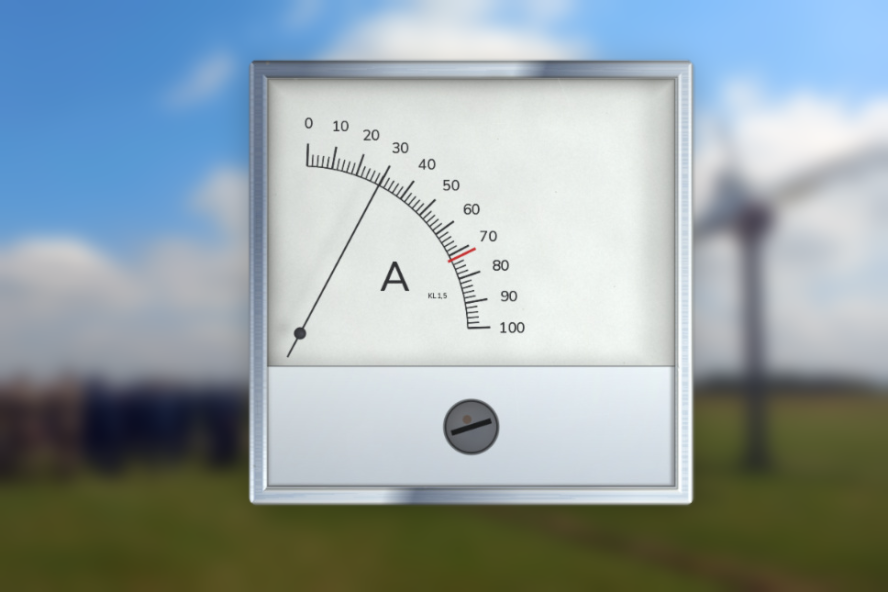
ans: 30; A
